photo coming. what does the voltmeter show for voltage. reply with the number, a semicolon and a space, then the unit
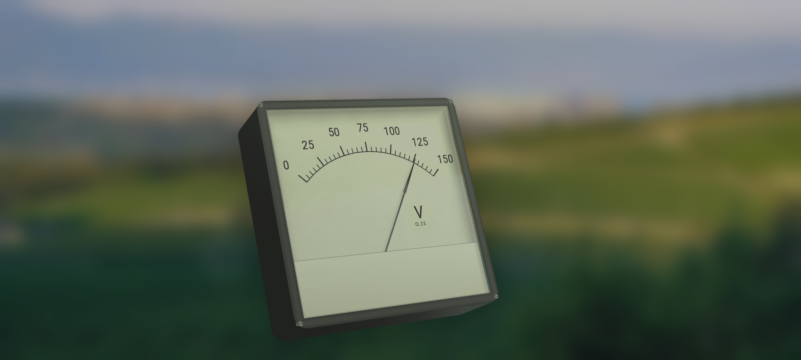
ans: 125; V
